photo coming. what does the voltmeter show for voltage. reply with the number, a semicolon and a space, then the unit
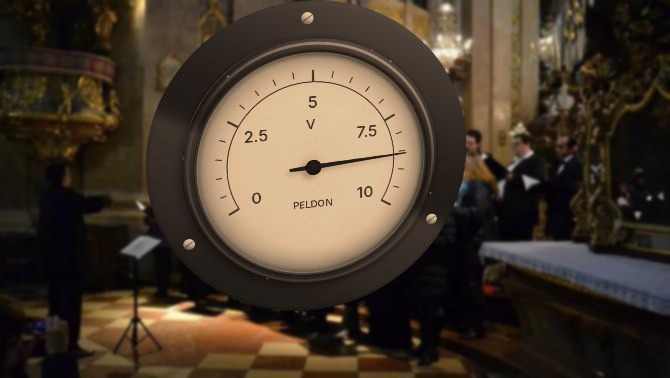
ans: 8.5; V
